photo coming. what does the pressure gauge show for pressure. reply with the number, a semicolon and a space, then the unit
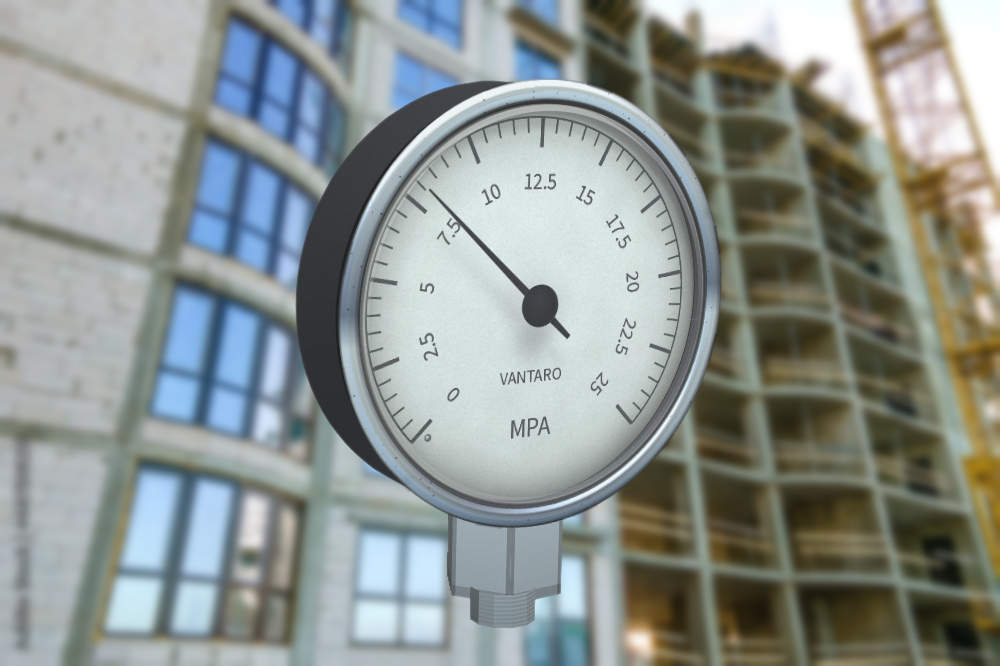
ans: 8; MPa
